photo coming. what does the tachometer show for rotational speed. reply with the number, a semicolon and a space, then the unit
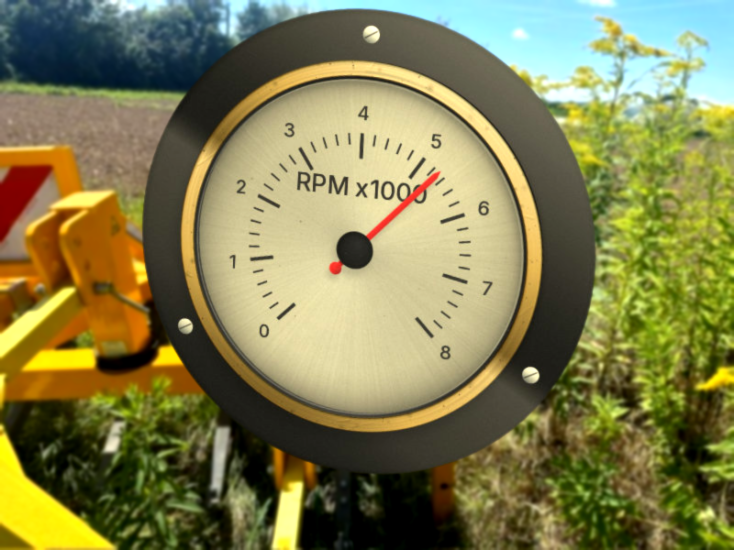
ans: 5300; rpm
